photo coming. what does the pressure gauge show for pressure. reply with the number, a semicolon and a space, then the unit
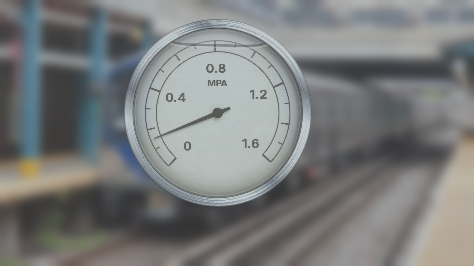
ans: 0.15; MPa
